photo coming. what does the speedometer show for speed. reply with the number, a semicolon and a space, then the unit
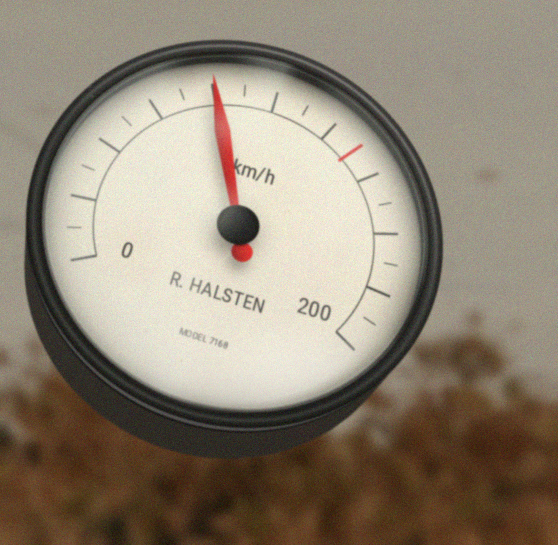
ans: 80; km/h
